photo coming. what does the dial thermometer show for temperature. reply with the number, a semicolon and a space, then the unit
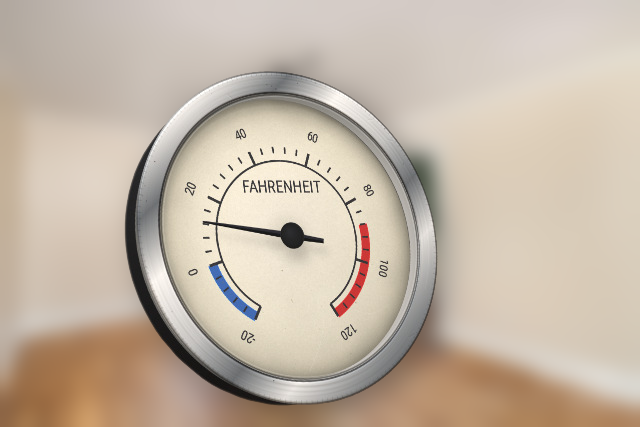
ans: 12; °F
